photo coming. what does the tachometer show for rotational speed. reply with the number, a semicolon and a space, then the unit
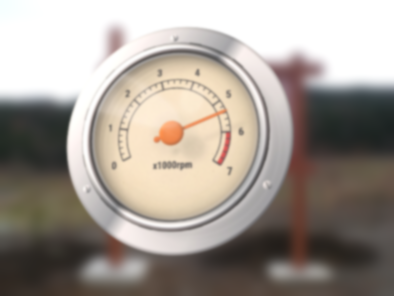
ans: 5400; rpm
